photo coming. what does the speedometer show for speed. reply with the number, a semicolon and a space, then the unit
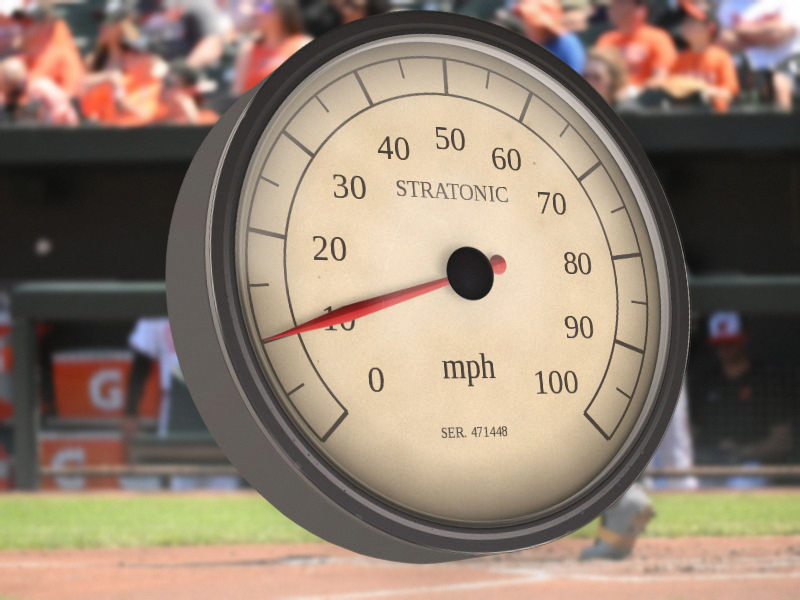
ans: 10; mph
